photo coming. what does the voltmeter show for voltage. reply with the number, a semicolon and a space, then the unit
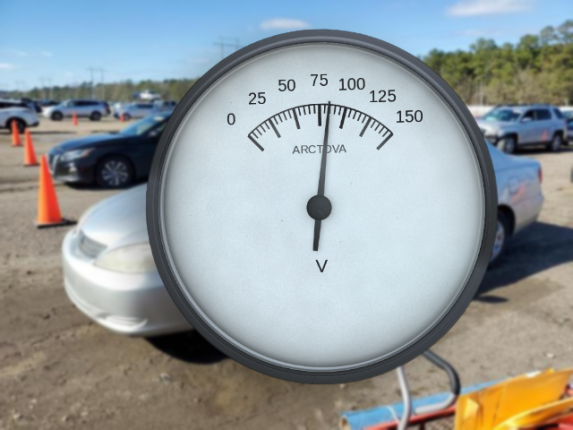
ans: 85; V
